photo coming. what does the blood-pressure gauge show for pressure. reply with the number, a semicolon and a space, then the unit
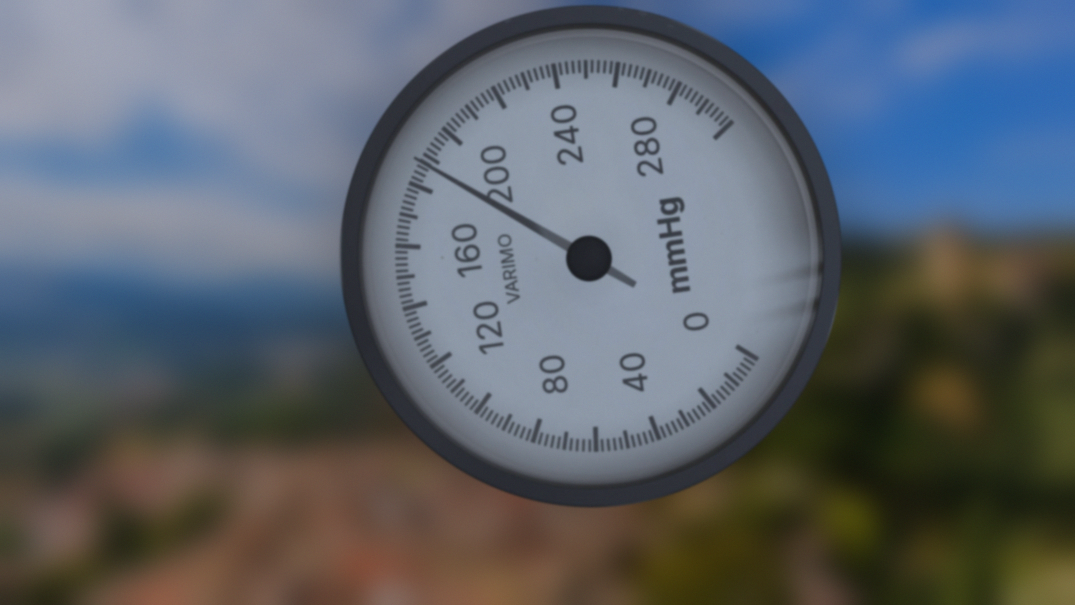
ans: 188; mmHg
